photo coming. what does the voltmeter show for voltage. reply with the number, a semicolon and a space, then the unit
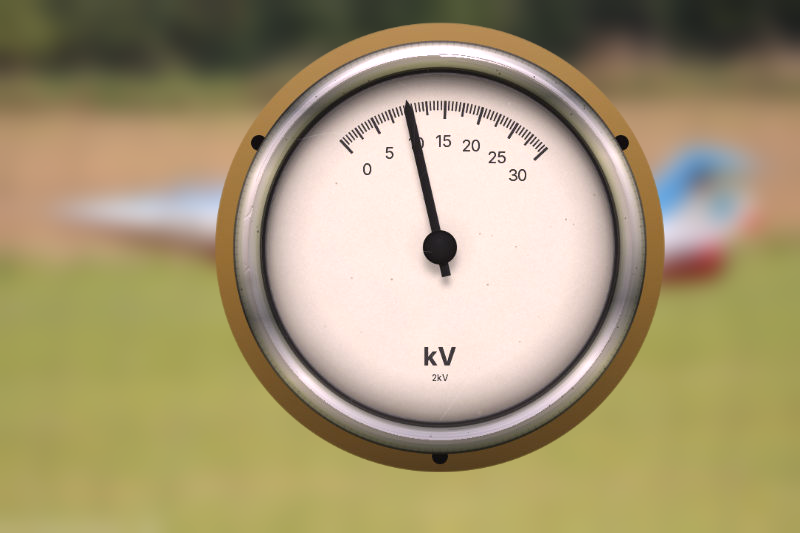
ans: 10; kV
